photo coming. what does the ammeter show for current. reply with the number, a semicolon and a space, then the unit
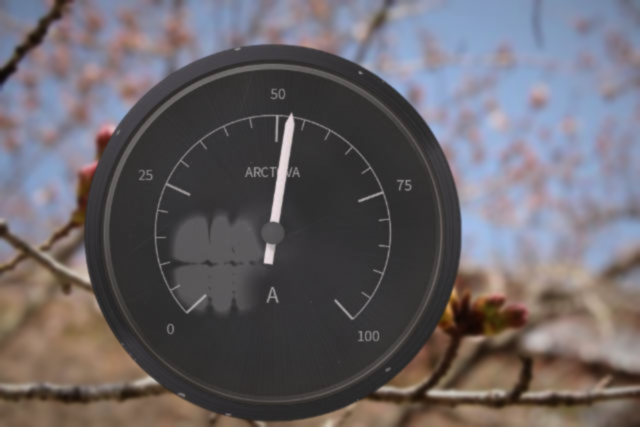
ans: 52.5; A
